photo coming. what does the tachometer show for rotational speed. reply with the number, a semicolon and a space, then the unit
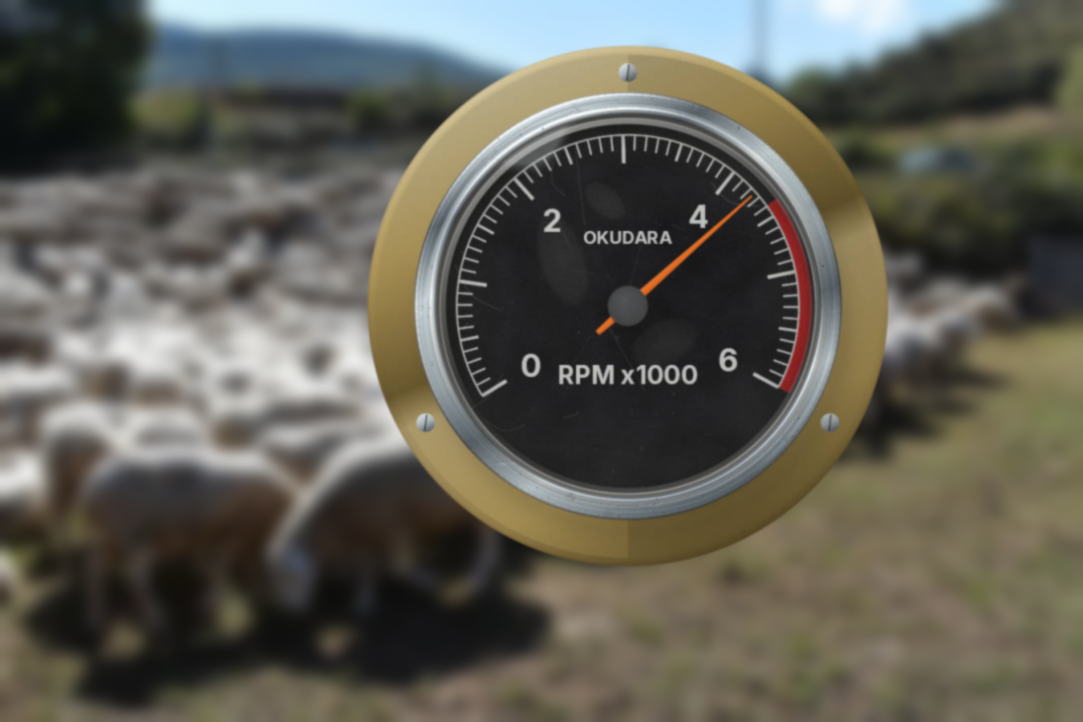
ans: 4250; rpm
